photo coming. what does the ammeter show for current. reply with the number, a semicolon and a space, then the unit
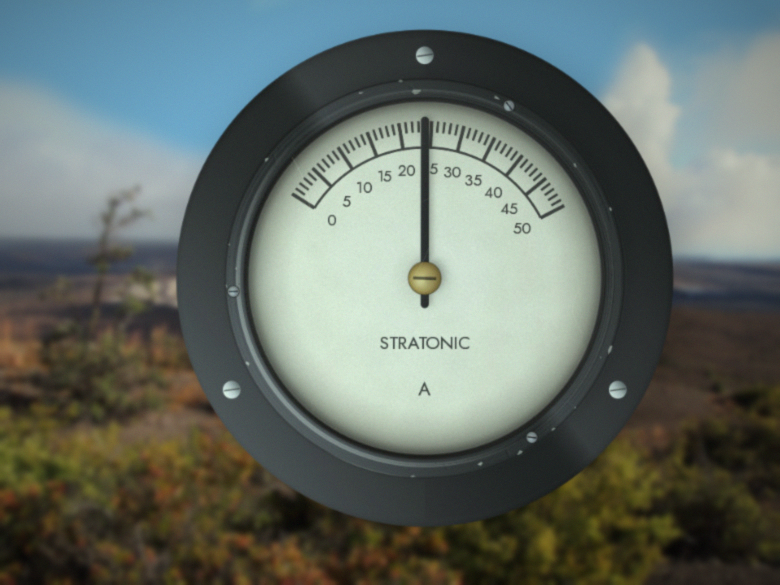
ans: 24; A
